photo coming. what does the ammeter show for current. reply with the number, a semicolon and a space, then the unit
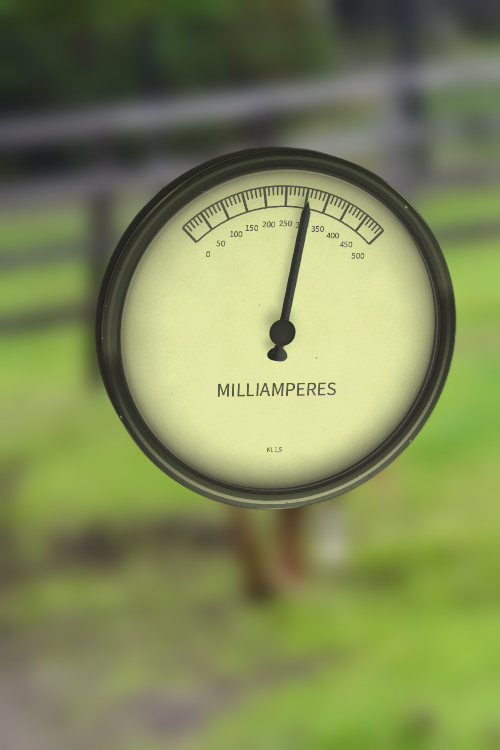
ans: 300; mA
